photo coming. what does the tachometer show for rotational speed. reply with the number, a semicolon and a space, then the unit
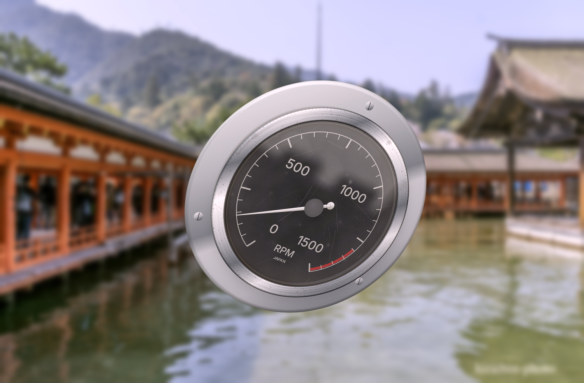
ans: 150; rpm
